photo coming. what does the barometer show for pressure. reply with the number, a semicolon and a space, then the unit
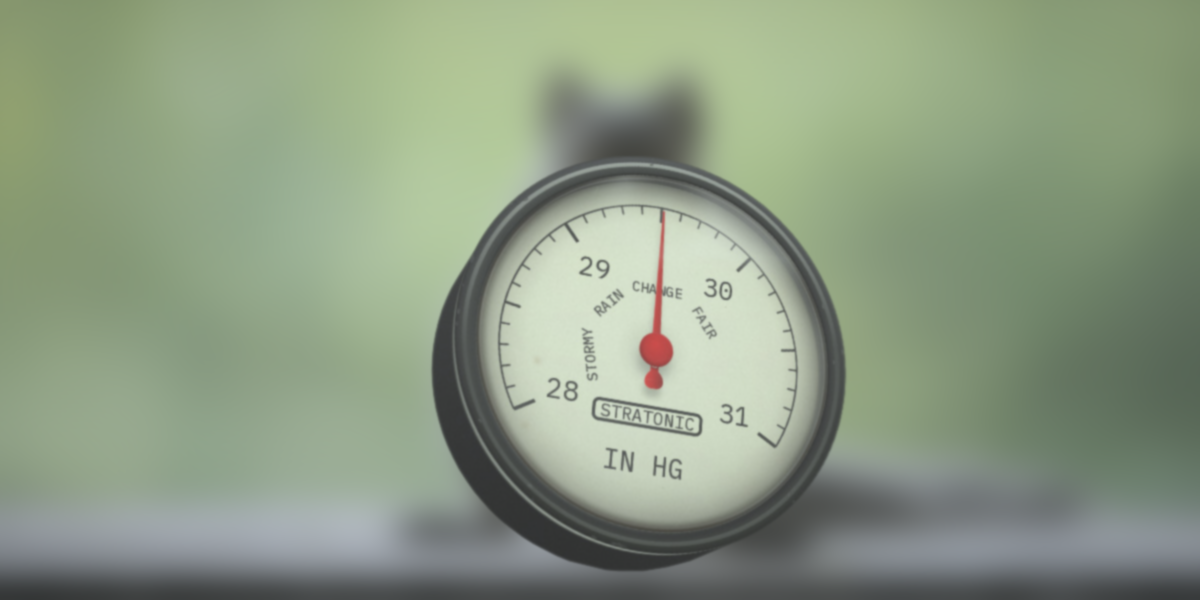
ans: 29.5; inHg
